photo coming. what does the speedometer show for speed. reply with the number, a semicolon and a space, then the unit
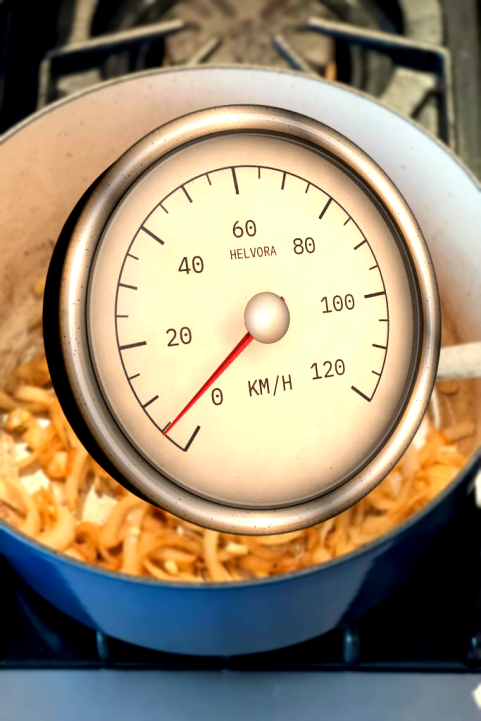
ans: 5; km/h
